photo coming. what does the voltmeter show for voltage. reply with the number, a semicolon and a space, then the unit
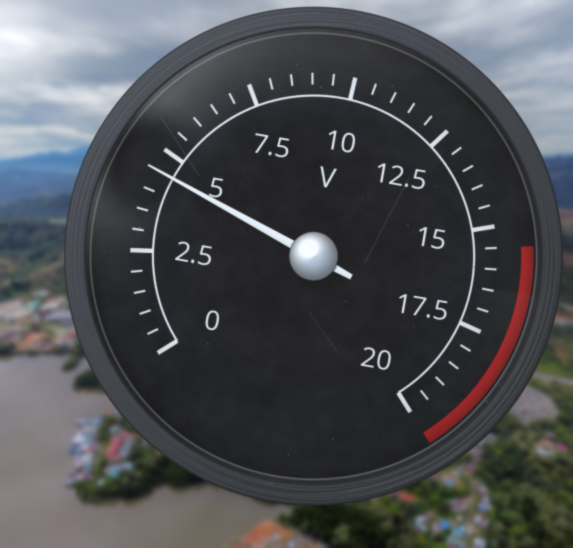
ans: 4.5; V
